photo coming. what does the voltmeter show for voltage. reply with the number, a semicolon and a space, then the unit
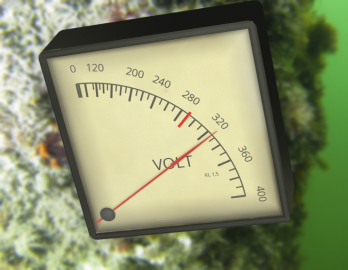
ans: 325; V
